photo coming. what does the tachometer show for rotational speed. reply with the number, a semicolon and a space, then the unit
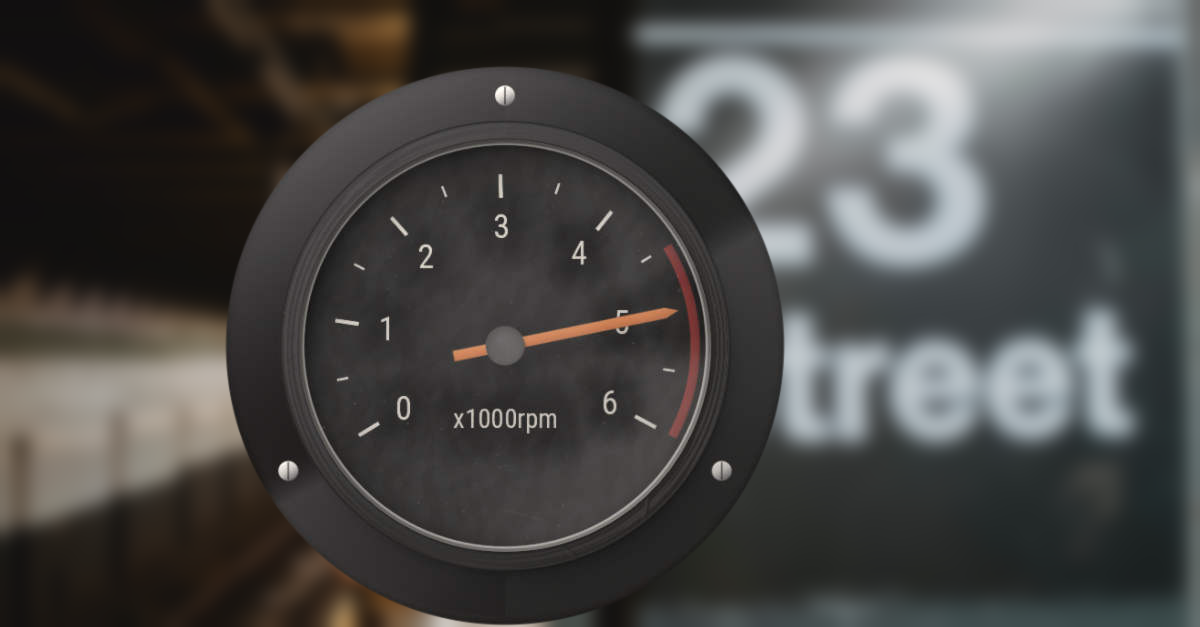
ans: 5000; rpm
